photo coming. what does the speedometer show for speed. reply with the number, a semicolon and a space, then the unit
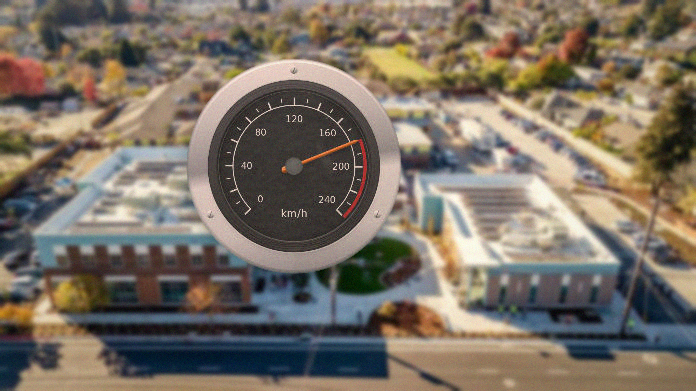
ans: 180; km/h
